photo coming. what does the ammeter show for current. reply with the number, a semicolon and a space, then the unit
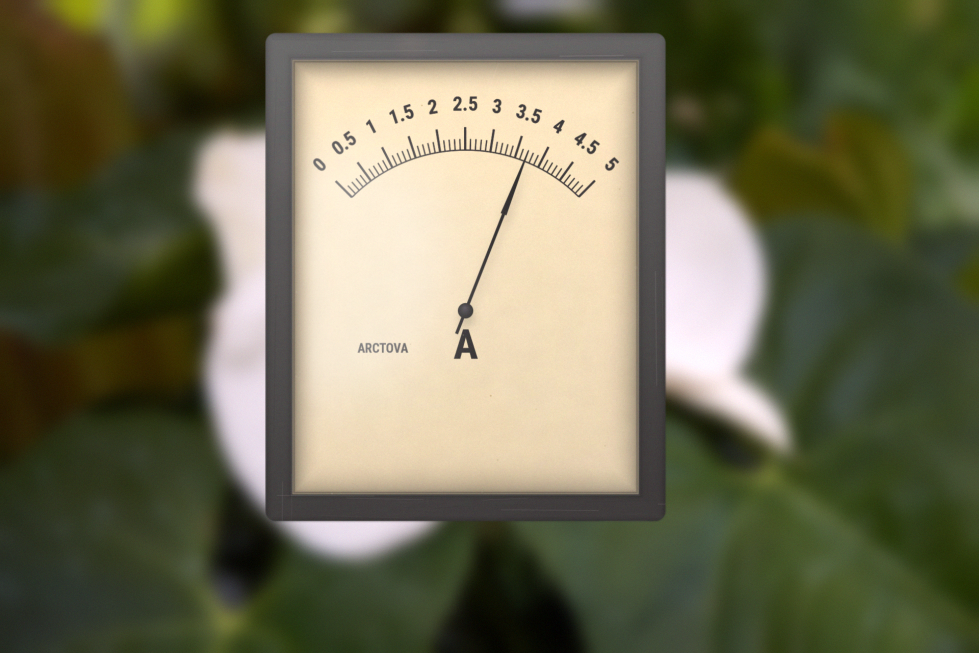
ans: 3.7; A
